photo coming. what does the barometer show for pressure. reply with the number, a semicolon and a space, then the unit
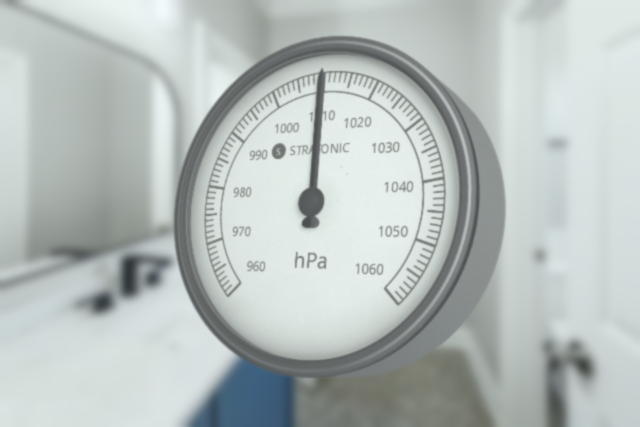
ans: 1010; hPa
